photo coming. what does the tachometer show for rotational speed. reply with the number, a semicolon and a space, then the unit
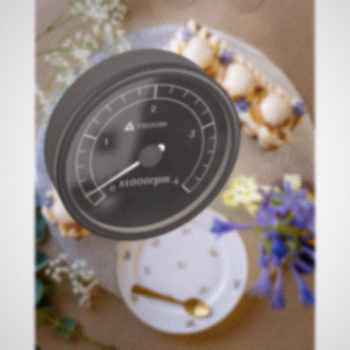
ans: 200; rpm
